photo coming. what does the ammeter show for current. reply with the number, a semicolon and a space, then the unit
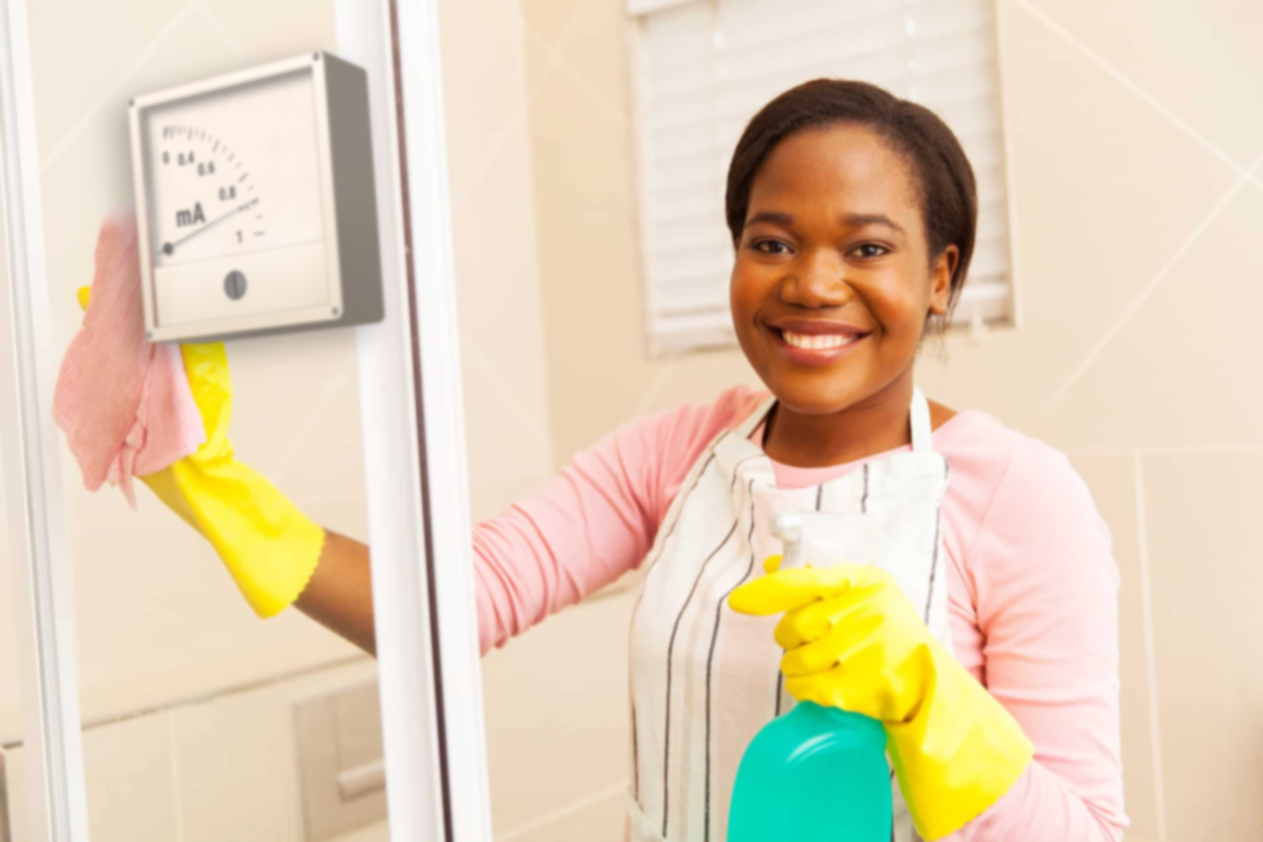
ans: 0.9; mA
